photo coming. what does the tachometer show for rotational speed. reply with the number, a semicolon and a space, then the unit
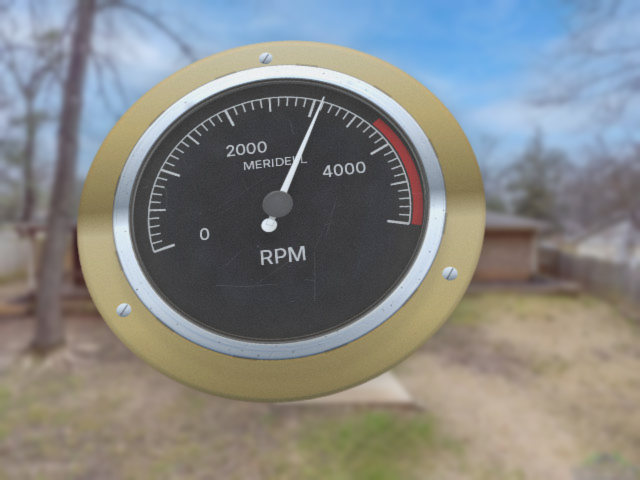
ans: 3100; rpm
